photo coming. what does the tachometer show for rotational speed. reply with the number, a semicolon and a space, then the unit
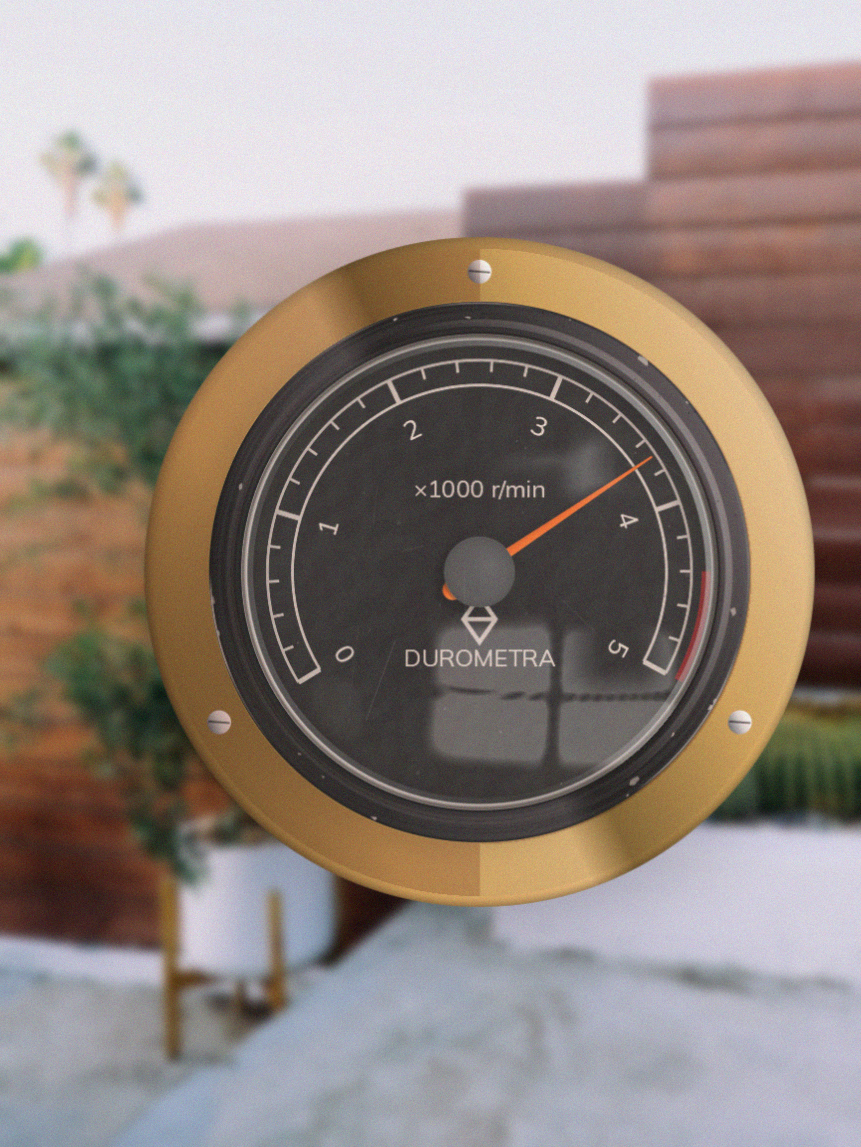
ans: 3700; rpm
